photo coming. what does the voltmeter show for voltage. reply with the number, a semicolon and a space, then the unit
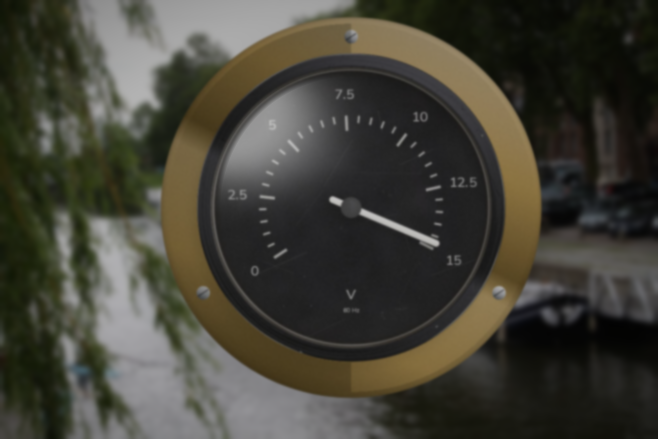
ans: 14.75; V
